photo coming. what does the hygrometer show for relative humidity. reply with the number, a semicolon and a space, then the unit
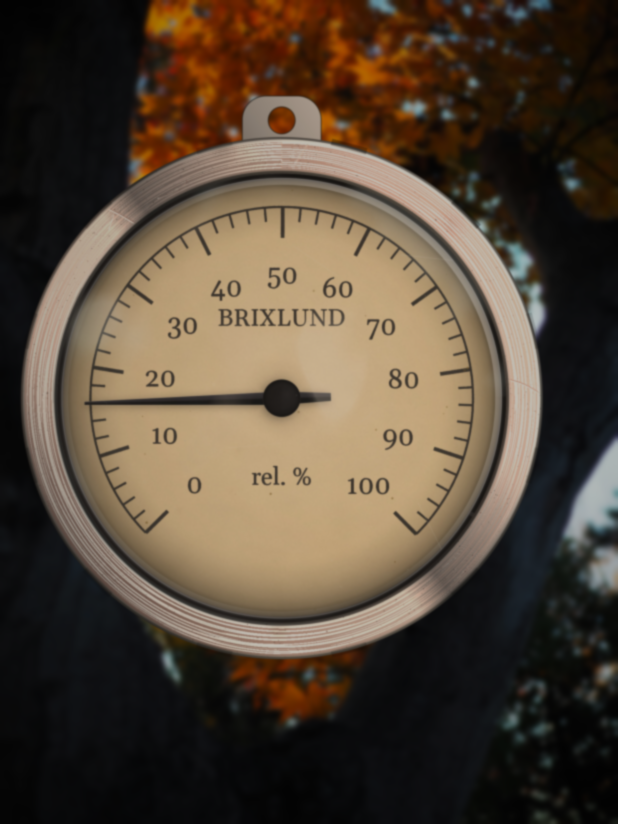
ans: 16; %
